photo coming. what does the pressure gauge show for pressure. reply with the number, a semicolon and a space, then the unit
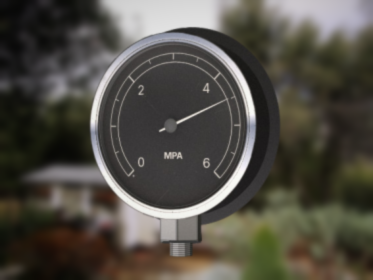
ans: 4.5; MPa
